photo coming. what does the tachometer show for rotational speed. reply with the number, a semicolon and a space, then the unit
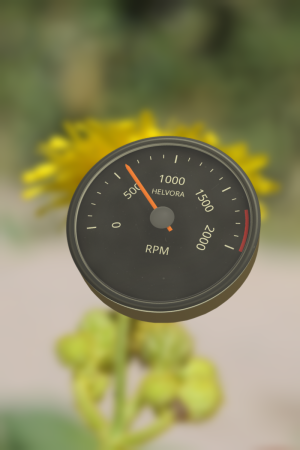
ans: 600; rpm
